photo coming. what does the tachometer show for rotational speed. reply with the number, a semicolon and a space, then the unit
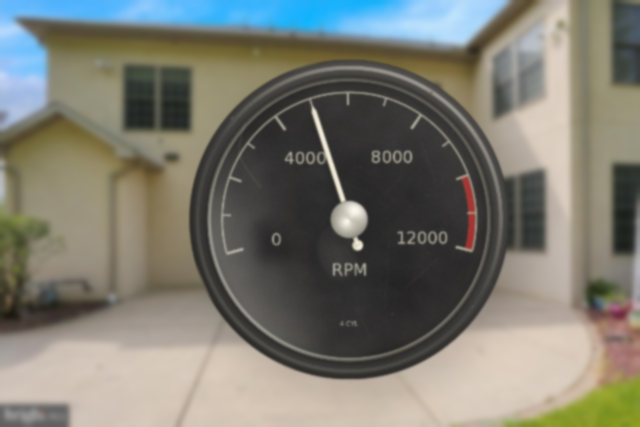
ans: 5000; rpm
